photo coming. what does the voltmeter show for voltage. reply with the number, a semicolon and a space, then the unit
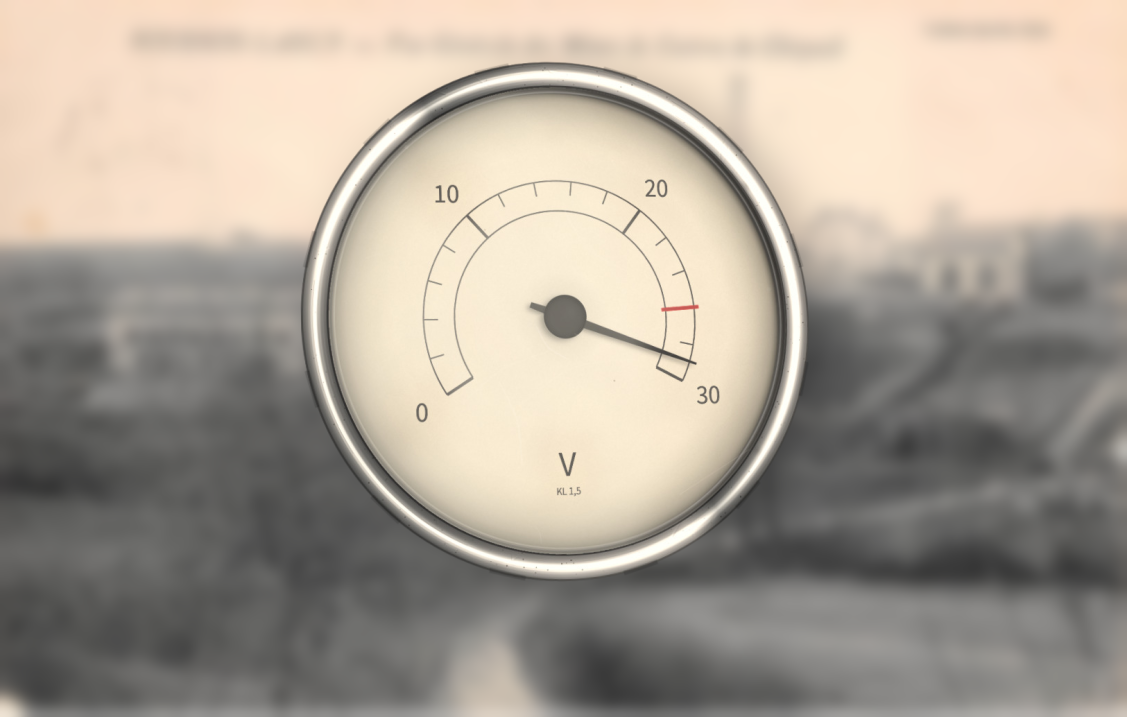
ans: 29; V
